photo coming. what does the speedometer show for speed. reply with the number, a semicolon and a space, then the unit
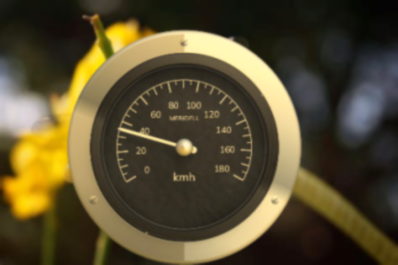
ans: 35; km/h
